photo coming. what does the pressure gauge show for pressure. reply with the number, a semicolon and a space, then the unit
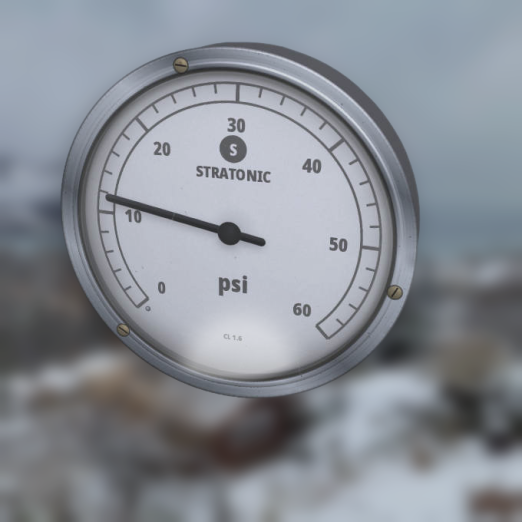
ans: 12; psi
